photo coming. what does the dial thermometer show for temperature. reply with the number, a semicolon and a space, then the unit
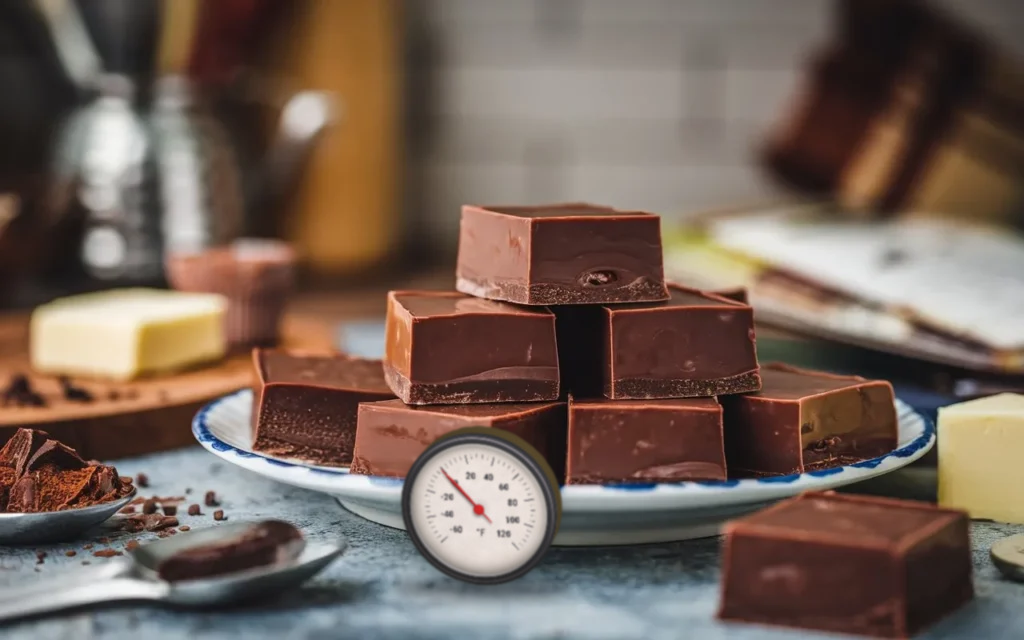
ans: 0; °F
